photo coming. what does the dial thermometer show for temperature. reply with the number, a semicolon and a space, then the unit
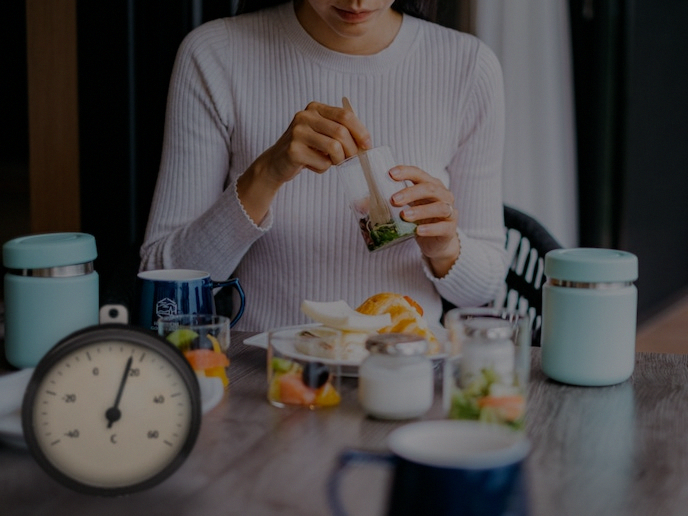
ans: 16; °C
